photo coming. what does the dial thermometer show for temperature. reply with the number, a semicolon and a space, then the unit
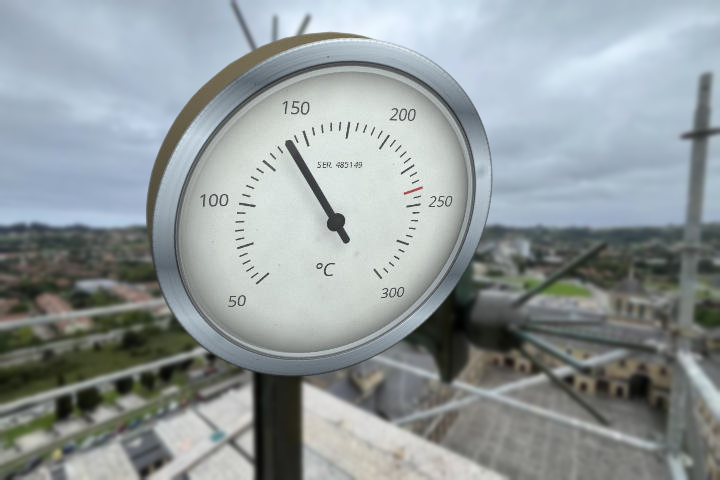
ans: 140; °C
